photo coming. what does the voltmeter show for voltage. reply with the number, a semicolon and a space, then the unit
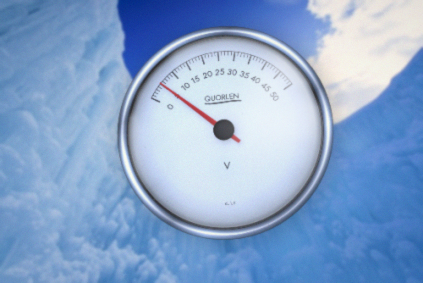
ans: 5; V
